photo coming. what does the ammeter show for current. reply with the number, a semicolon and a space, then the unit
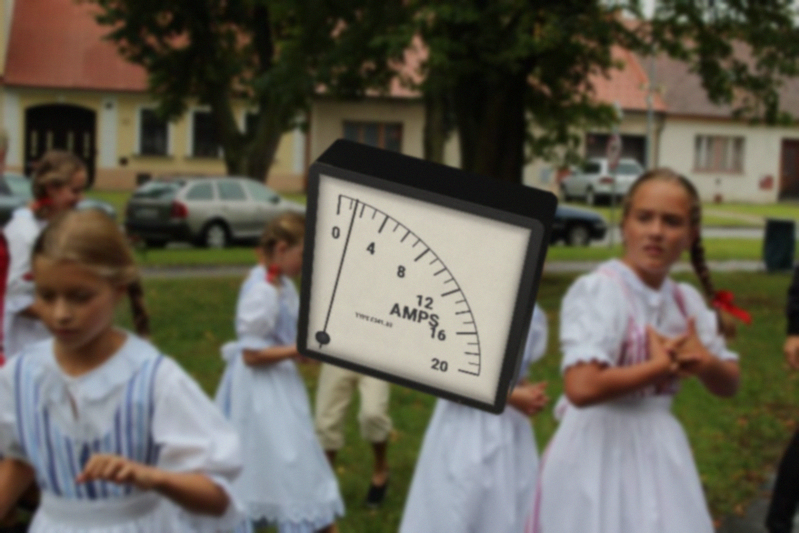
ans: 1.5; A
